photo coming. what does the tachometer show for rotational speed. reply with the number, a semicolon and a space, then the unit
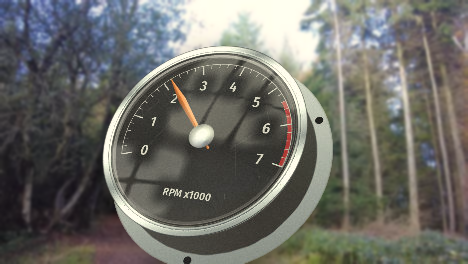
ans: 2200; rpm
